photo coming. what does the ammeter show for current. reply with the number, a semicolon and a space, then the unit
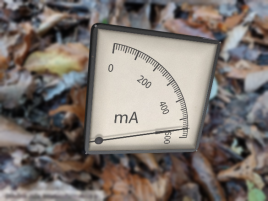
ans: 550; mA
